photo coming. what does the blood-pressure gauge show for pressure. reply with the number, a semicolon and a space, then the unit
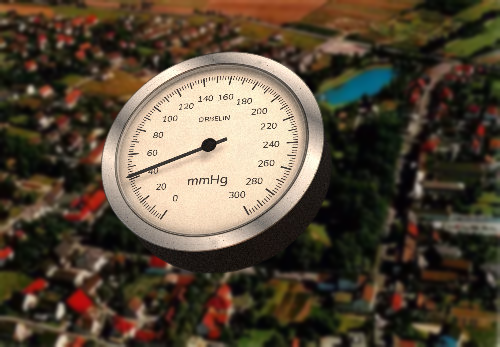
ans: 40; mmHg
